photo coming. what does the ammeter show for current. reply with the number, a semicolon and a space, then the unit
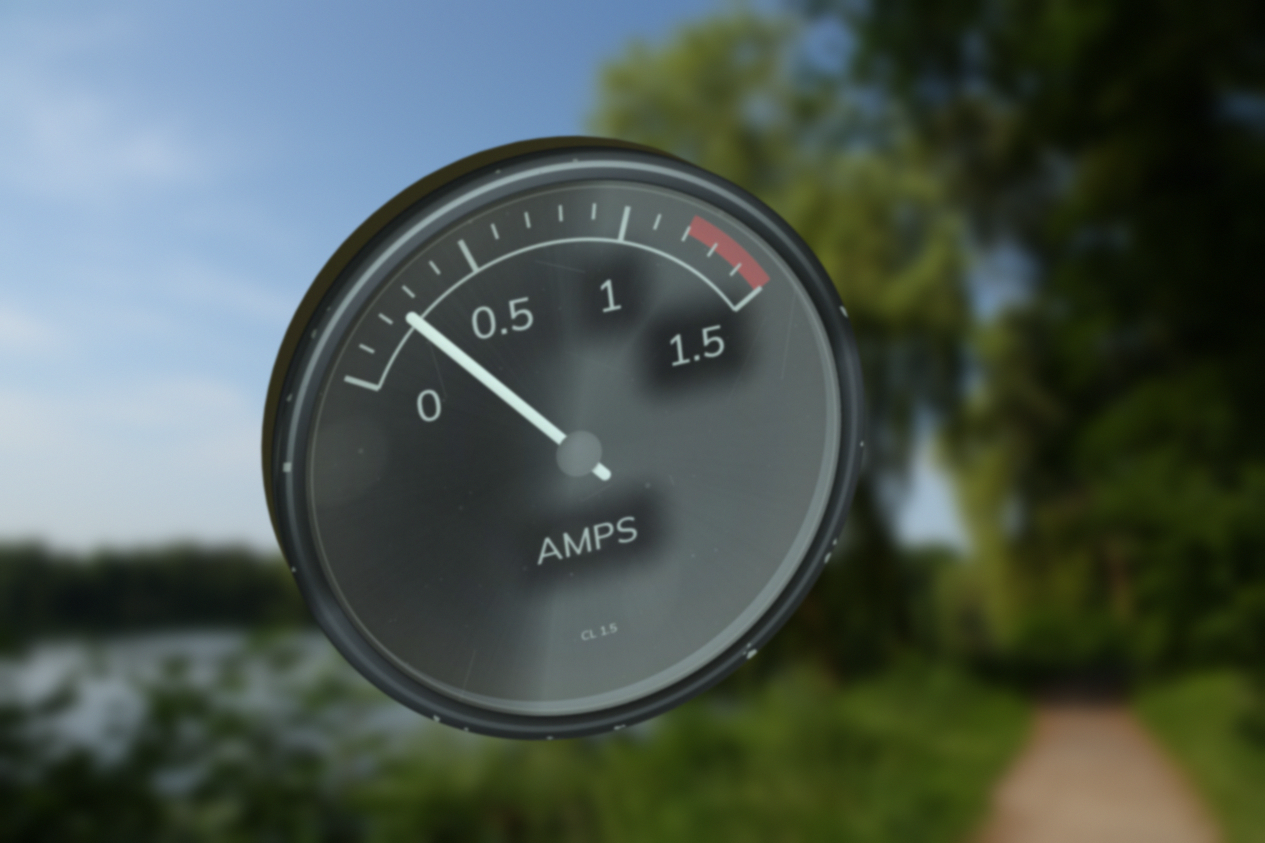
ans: 0.25; A
